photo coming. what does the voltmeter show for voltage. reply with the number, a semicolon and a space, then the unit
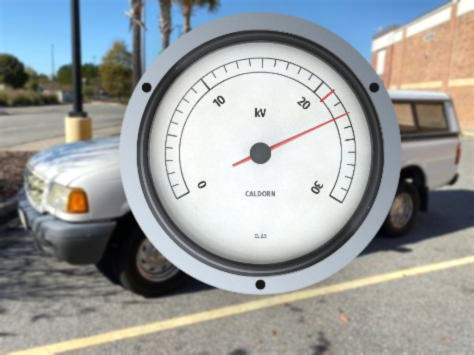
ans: 23; kV
